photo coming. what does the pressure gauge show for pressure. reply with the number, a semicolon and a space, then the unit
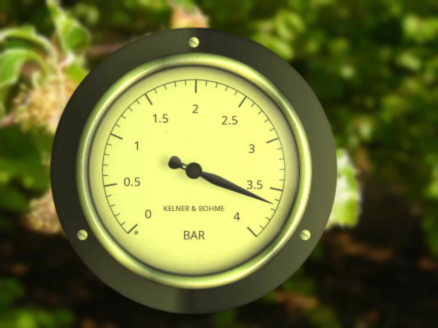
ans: 3.65; bar
